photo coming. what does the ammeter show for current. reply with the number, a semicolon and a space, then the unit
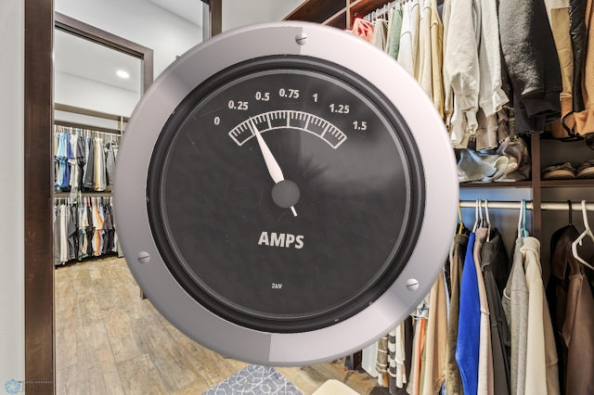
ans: 0.3; A
